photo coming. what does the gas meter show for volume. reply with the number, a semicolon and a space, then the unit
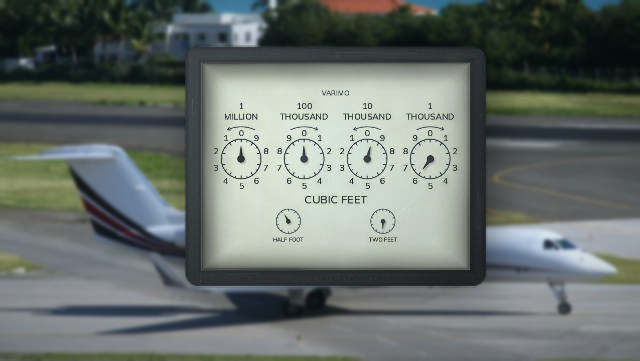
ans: 999600; ft³
